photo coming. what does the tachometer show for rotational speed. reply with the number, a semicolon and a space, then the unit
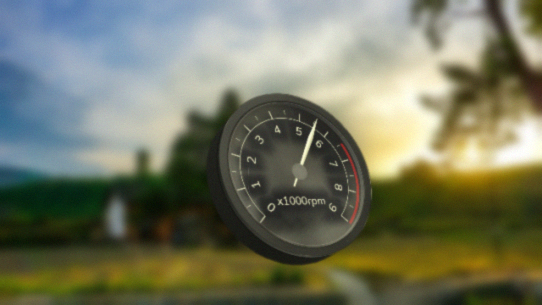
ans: 5500; rpm
